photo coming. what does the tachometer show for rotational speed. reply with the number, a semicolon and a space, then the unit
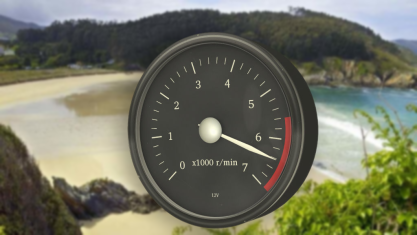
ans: 6400; rpm
